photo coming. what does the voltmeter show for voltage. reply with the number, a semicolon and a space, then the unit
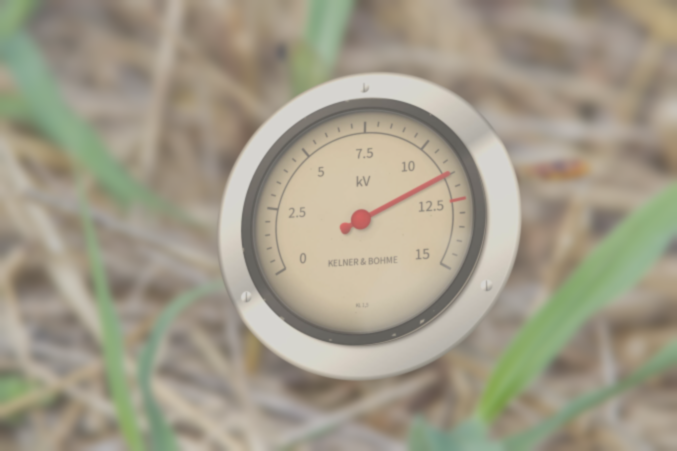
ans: 11.5; kV
